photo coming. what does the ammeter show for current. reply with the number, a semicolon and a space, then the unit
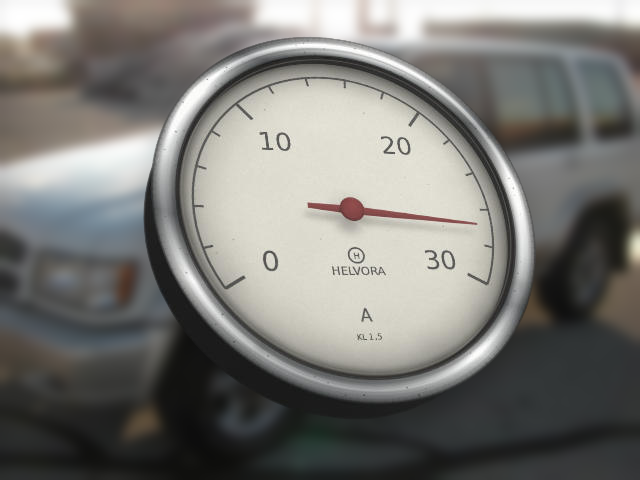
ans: 27; A
